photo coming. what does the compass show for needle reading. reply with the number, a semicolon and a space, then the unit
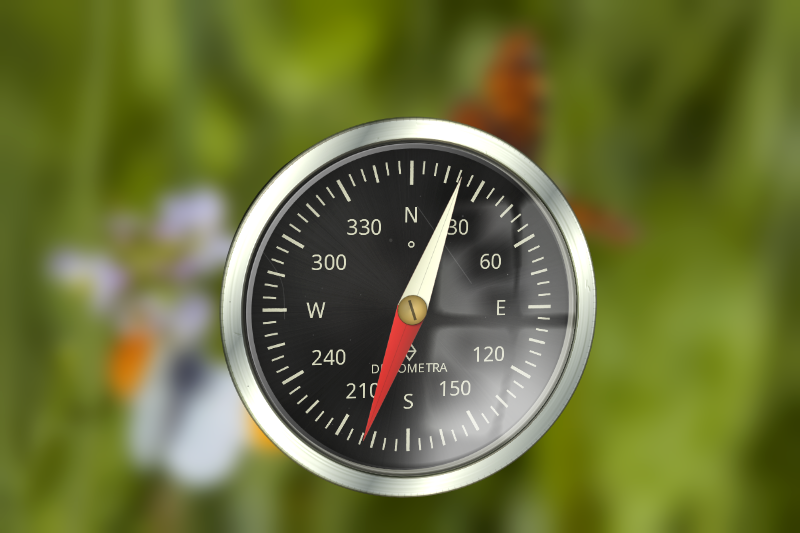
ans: 200; °
